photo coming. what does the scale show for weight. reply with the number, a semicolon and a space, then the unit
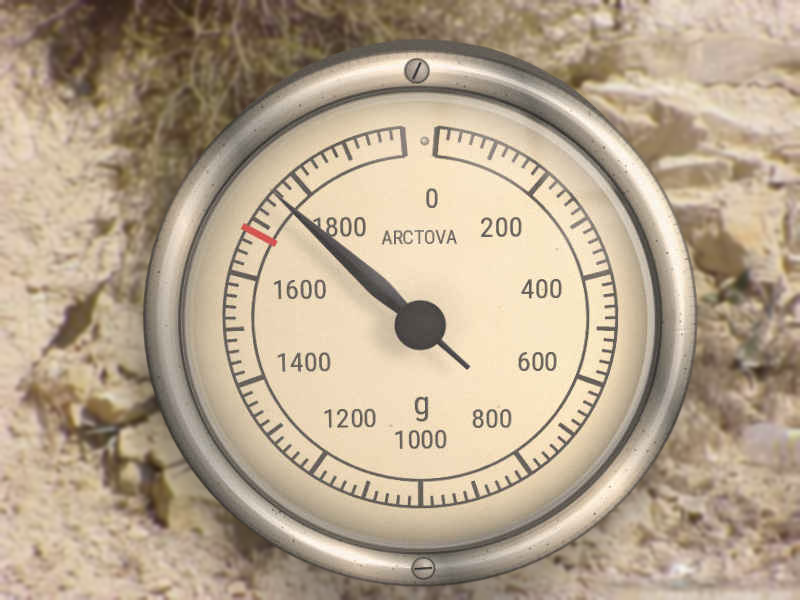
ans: 1760; g
